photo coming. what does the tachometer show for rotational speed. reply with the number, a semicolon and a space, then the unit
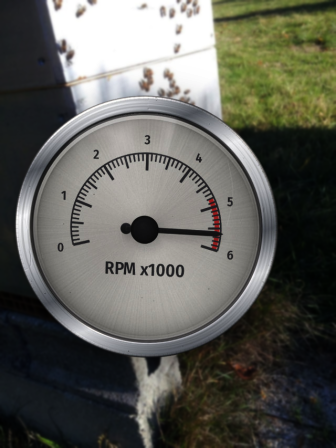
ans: 5600; rpm
